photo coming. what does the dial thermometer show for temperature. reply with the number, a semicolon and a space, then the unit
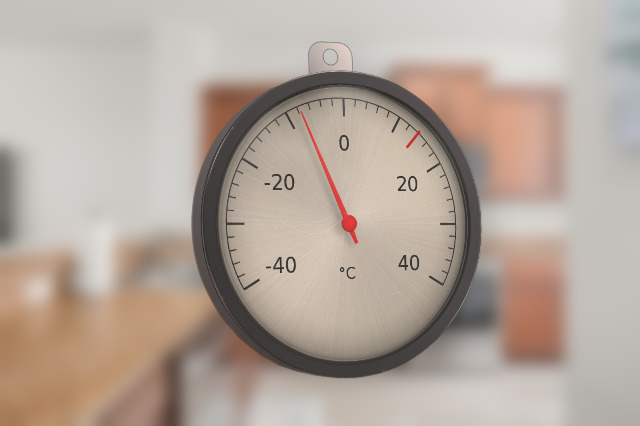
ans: -8; °C
